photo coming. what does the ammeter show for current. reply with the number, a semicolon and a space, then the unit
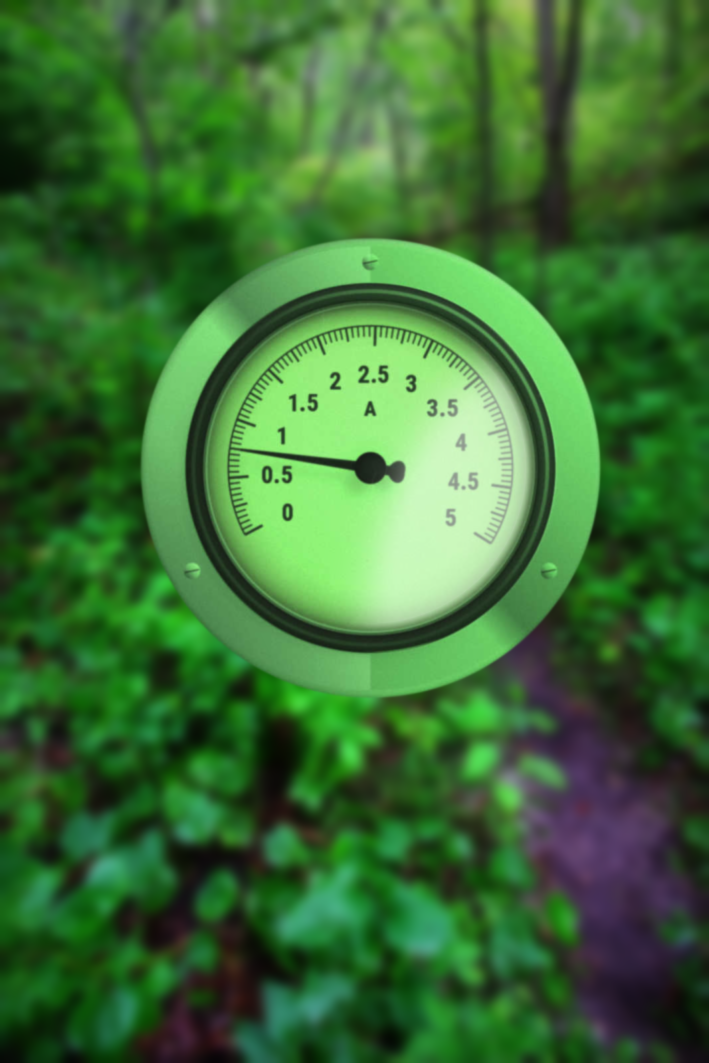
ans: 0.75; A
